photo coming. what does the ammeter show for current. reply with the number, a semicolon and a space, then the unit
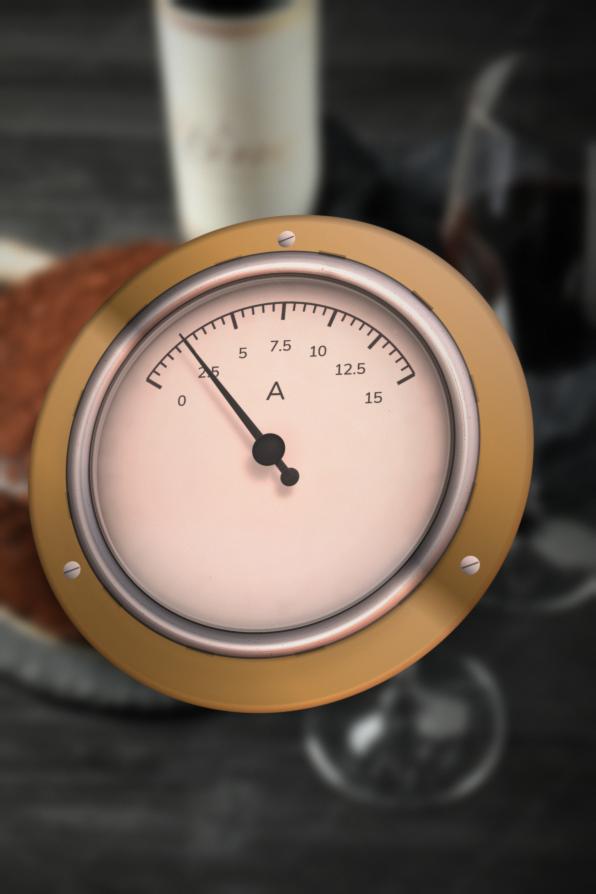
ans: 2.5; A
